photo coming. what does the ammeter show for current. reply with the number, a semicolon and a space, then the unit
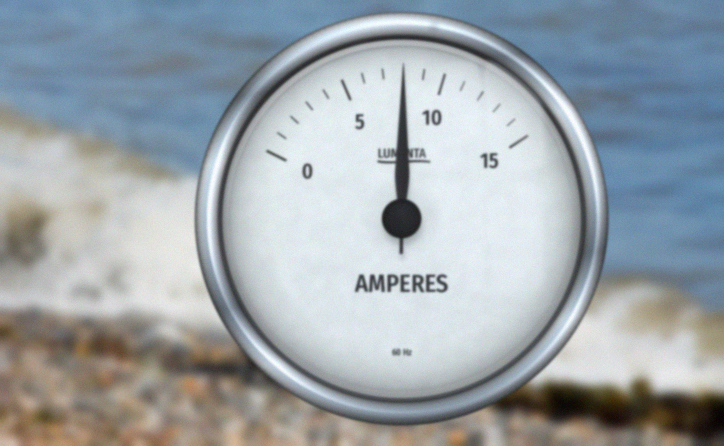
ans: 8; A
